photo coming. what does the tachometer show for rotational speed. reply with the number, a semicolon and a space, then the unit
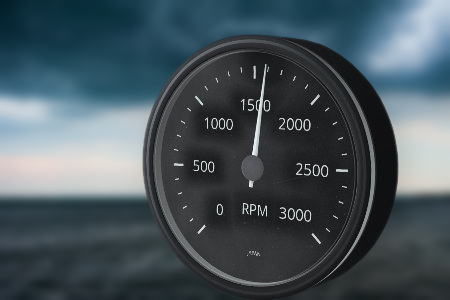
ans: 1600; rpm
